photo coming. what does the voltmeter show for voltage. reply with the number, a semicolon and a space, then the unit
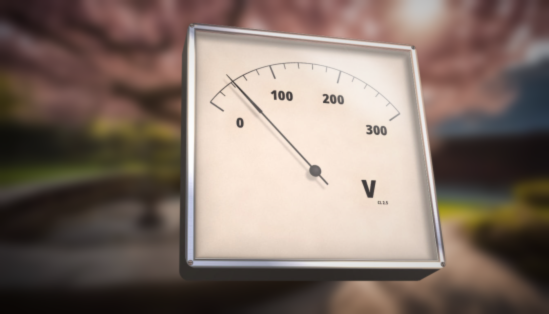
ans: 40; V
